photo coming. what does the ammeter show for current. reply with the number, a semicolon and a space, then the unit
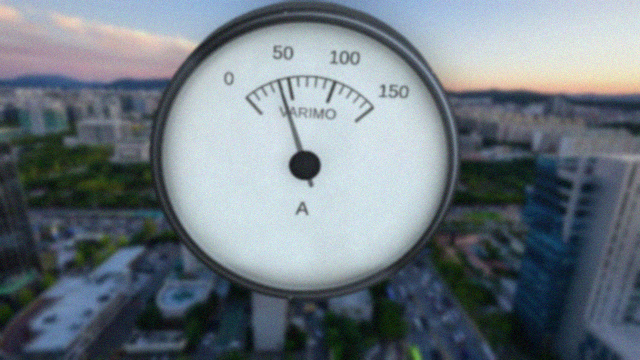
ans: 40; A
